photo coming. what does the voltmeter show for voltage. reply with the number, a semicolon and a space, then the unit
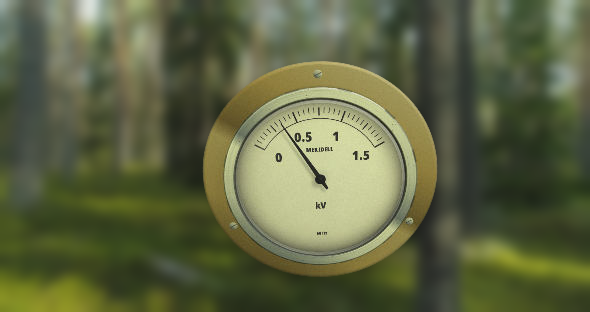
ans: 0.35; kV
